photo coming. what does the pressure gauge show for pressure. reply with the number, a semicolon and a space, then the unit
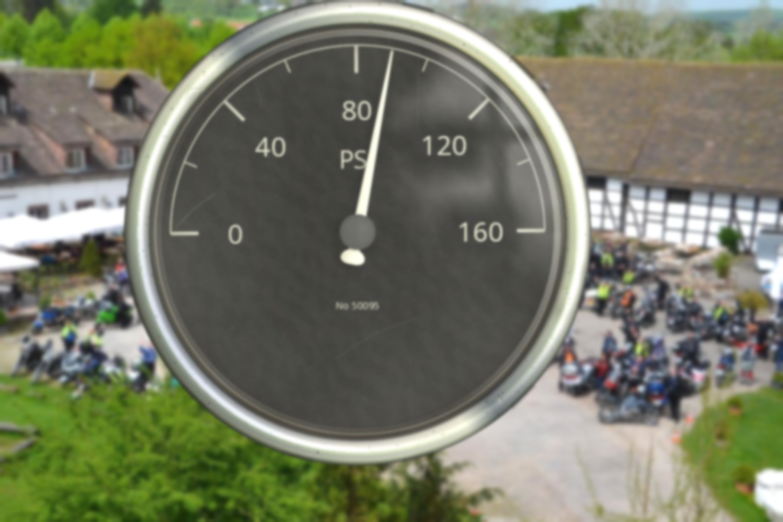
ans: 90; psi
